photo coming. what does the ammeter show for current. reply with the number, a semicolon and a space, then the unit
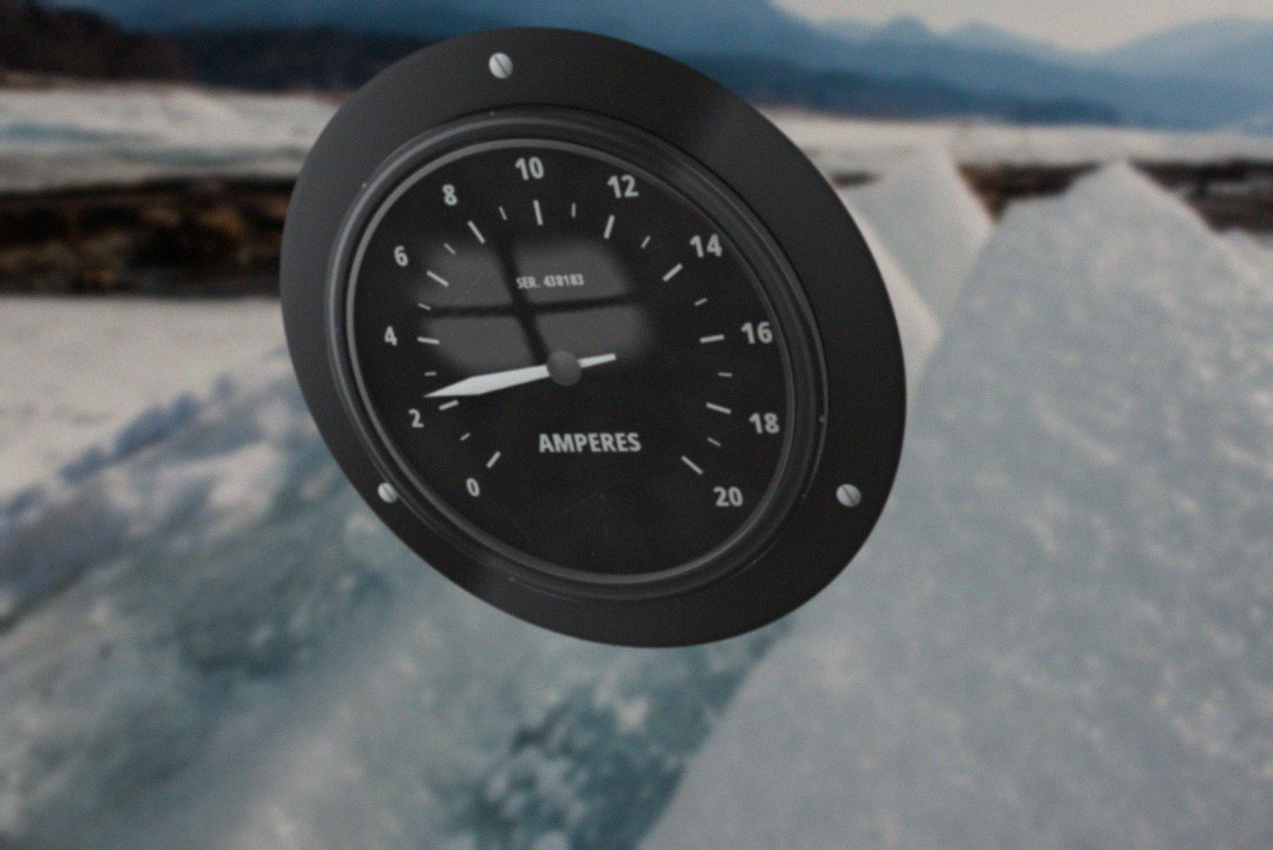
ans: 2.5; A
